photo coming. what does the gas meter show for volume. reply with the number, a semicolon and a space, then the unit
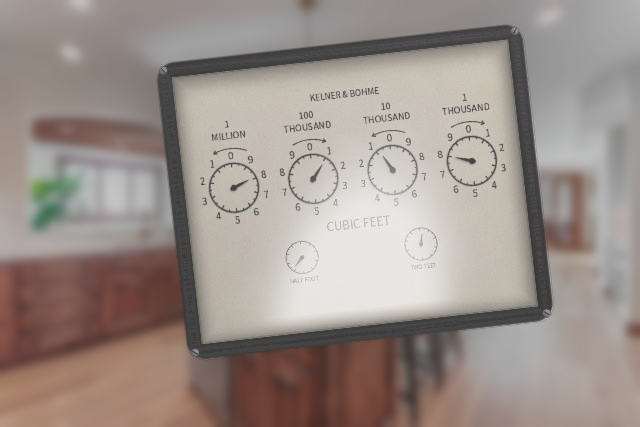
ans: 810800; ft³
